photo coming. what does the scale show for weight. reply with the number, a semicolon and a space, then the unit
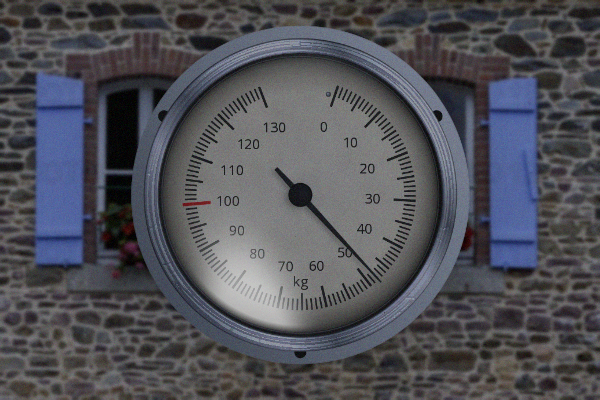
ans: 48; kg
